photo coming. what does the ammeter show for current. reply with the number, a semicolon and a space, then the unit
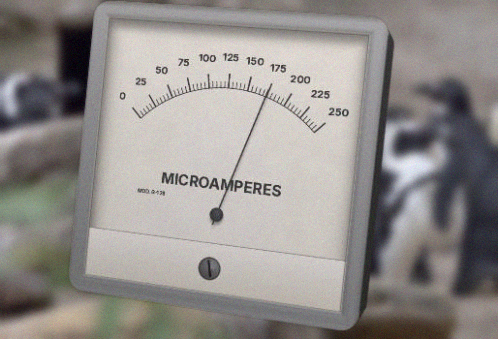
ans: 175; µA
